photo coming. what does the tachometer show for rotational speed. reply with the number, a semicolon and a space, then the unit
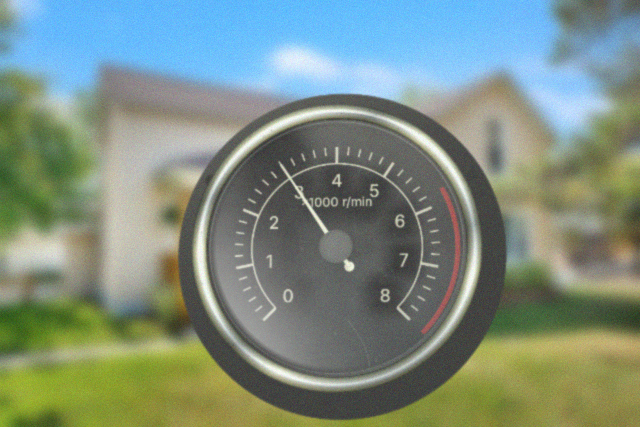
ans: 3000; rpm
